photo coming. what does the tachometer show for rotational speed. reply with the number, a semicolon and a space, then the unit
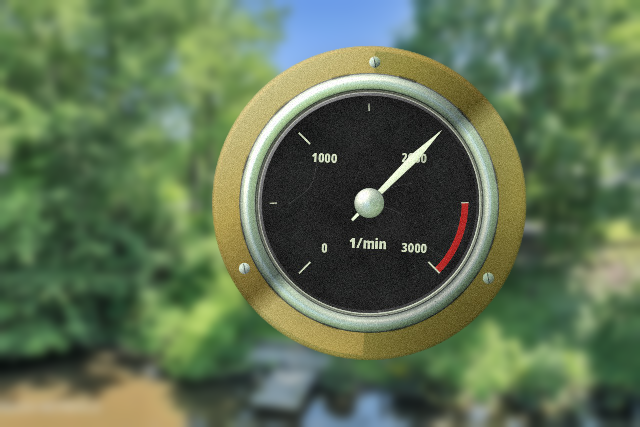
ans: 2000; rpm
